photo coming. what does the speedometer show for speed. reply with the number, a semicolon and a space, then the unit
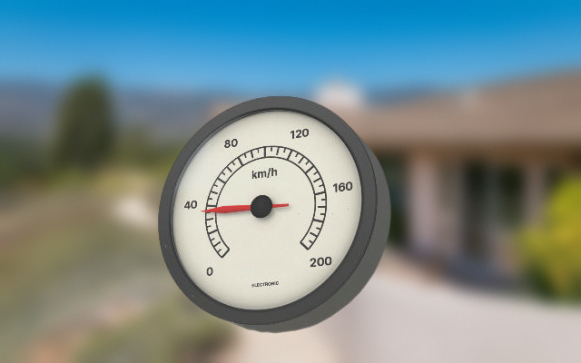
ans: 35; km/h
